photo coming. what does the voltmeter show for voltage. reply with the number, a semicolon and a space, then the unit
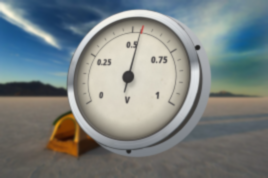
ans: 0.55; V
